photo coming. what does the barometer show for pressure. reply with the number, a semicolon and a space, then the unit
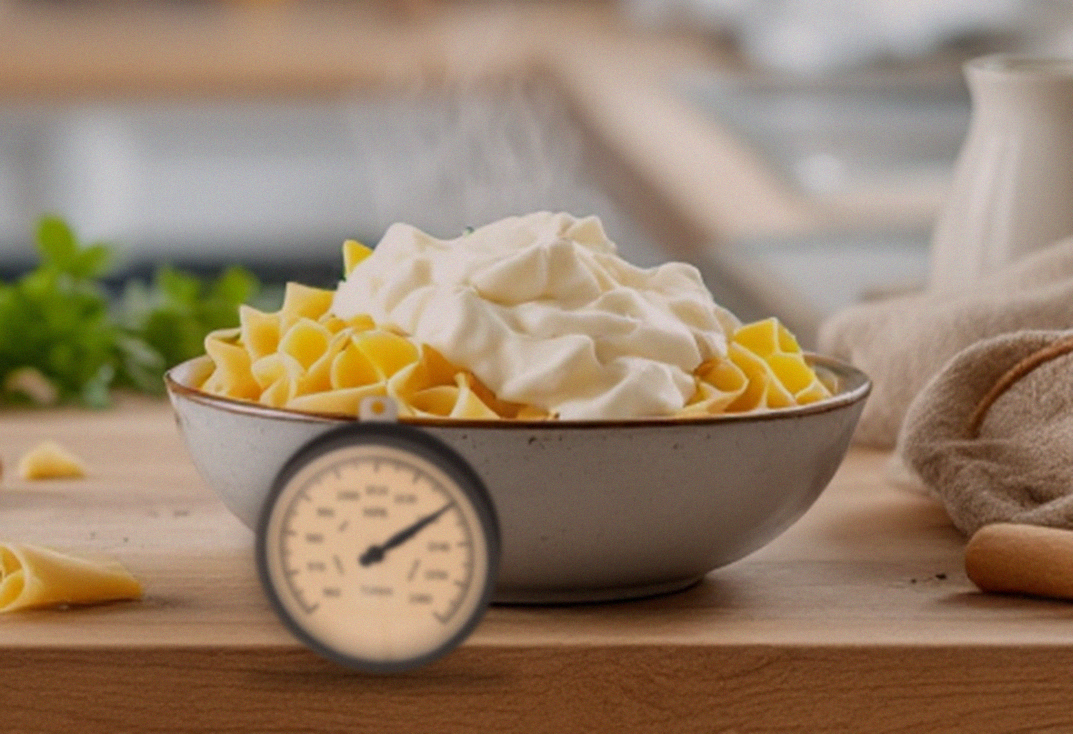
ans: 1030; hPa
